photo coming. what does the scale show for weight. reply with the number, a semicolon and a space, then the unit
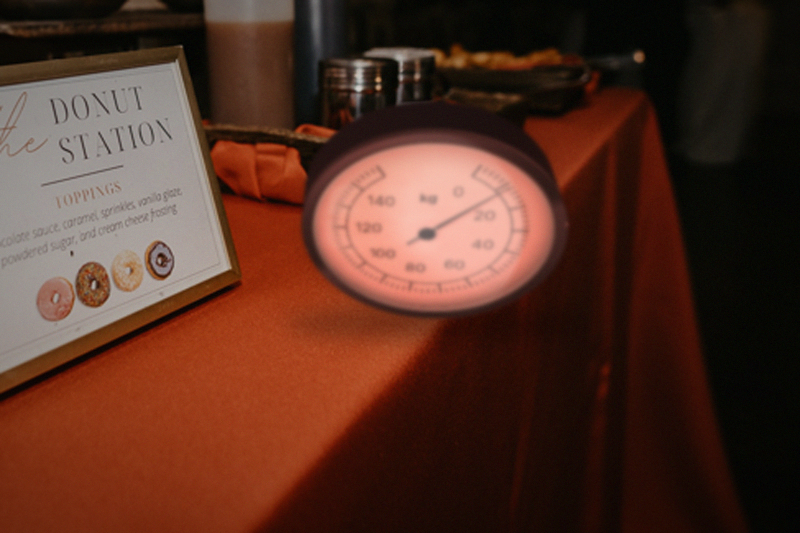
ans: 10; kg
